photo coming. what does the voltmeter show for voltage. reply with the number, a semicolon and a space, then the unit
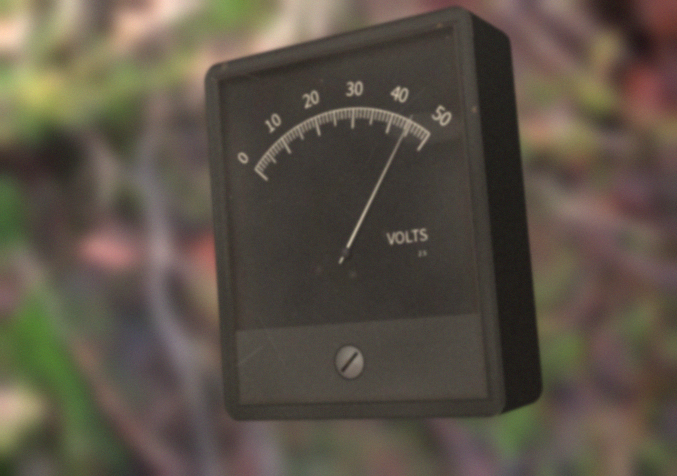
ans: 45; V
